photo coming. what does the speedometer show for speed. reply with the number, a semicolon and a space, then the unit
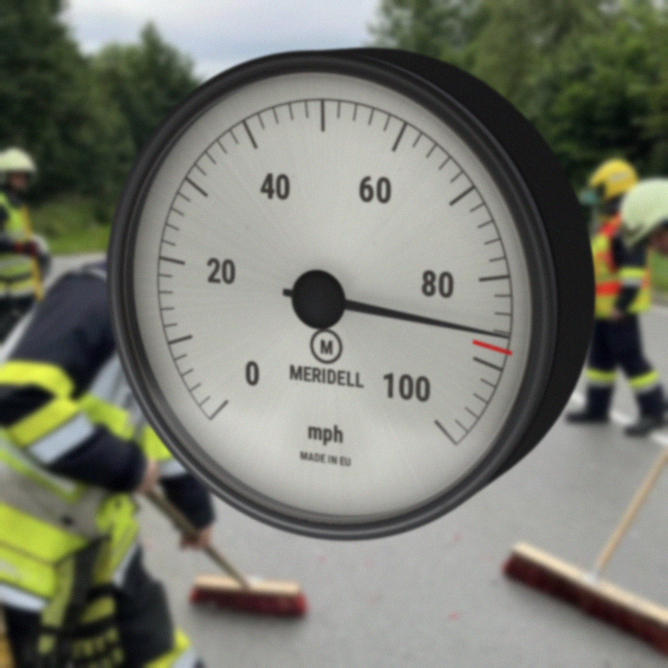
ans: 86; mph
